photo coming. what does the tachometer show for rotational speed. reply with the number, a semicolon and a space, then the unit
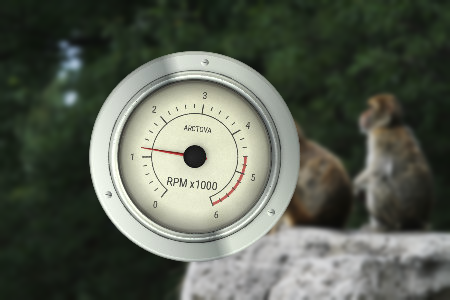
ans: 1200; rpm
